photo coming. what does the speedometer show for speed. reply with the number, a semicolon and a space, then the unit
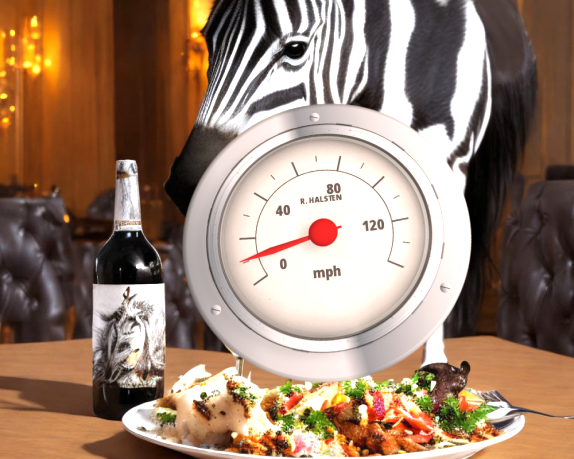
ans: 10; mph
